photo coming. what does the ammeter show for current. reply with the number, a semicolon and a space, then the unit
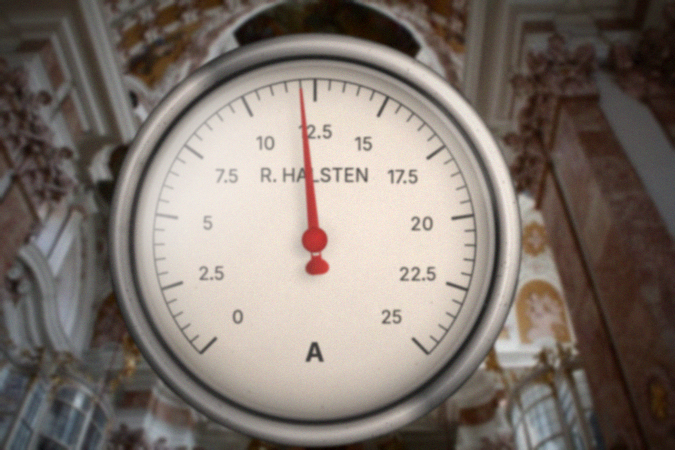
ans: 12; A
